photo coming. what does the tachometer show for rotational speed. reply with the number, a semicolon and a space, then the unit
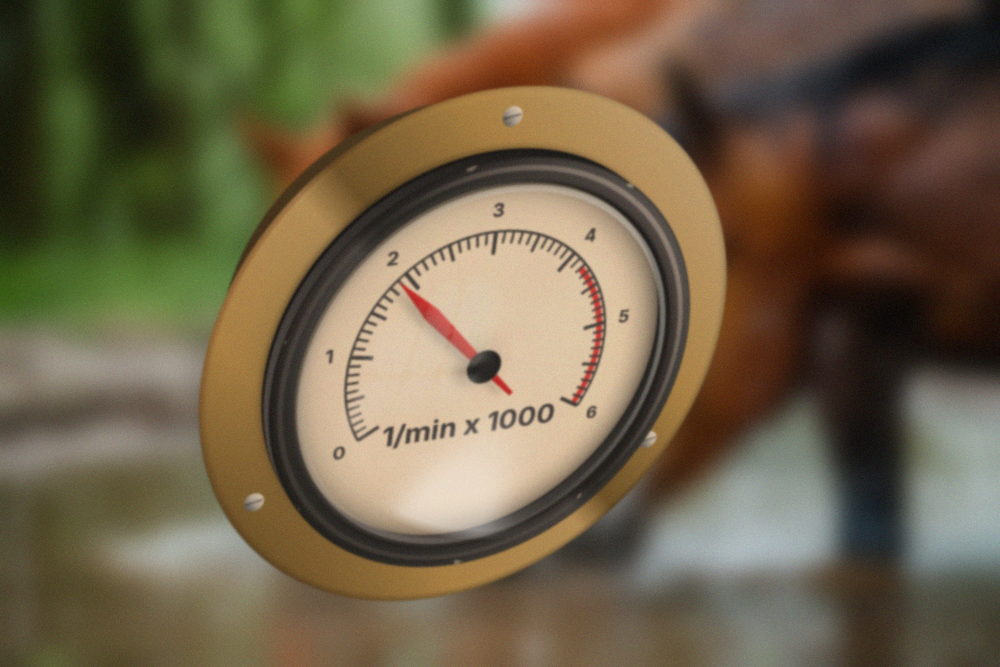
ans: 1900; rpm
